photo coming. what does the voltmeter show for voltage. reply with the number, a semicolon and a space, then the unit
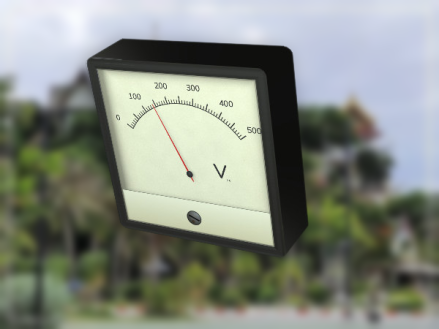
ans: 150; V
